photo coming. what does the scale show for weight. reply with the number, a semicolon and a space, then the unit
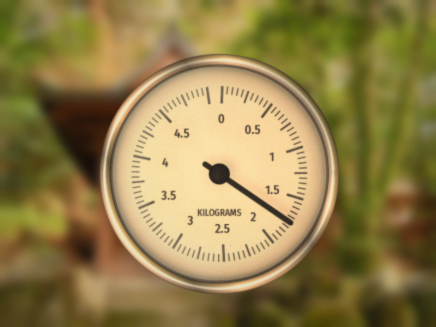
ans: 1.75; kg
